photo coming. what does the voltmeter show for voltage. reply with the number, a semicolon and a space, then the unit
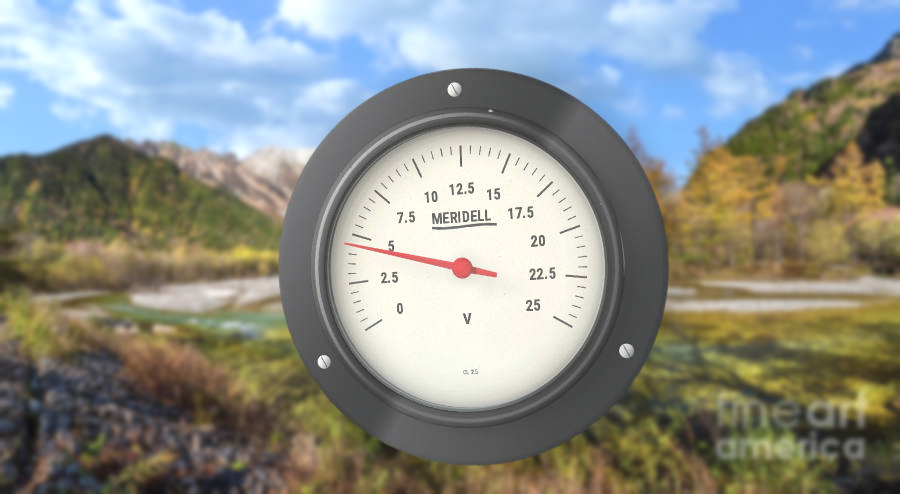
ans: 4.5; V
